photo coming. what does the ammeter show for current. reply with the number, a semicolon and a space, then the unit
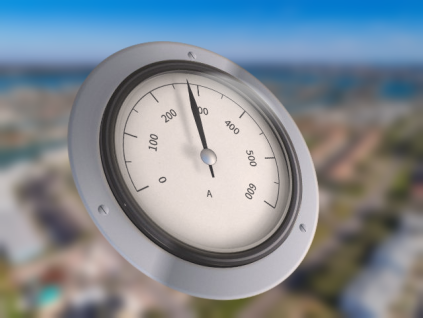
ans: 275; A
